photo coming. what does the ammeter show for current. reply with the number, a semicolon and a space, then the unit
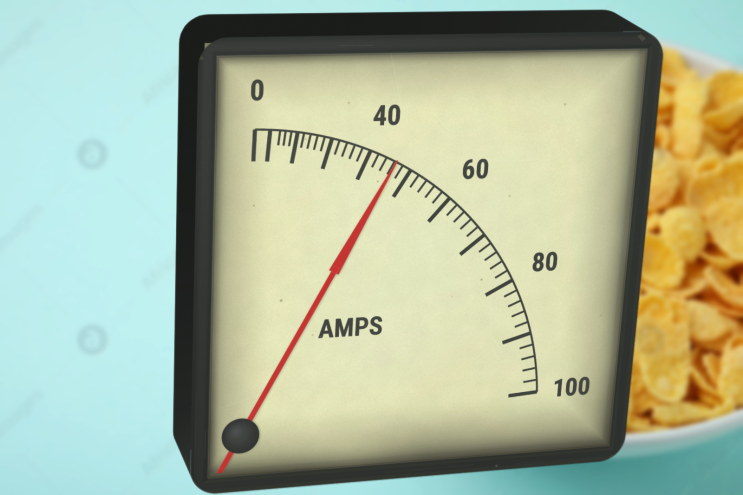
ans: 46; A
